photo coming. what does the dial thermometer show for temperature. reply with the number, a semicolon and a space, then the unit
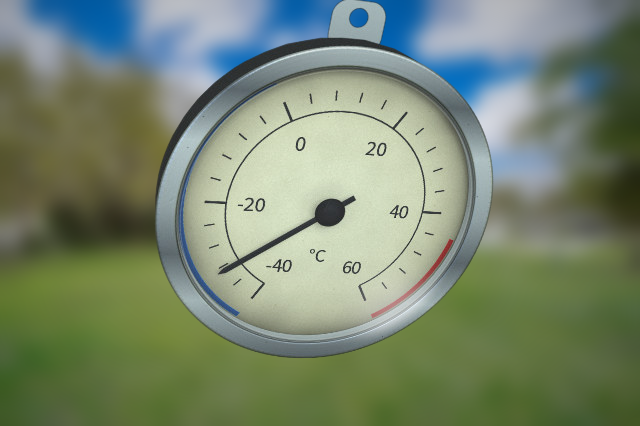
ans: -32; °C
